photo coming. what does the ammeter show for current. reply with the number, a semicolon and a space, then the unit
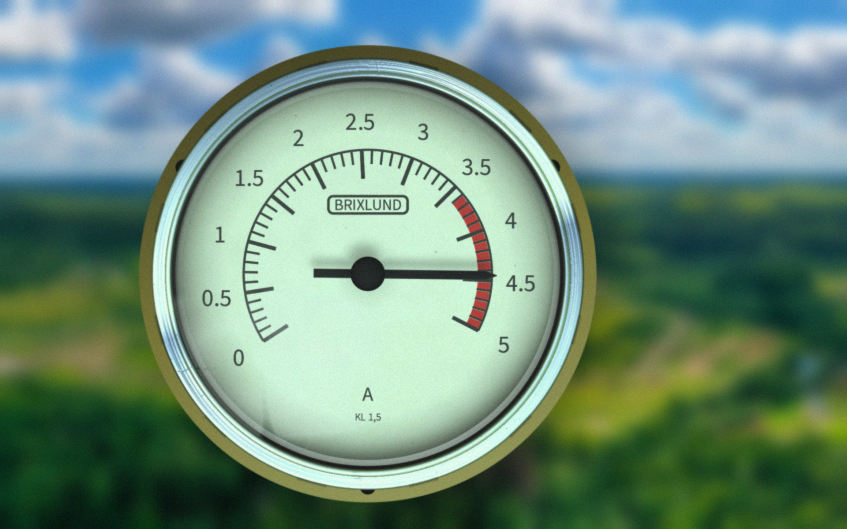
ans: 4.45; A
